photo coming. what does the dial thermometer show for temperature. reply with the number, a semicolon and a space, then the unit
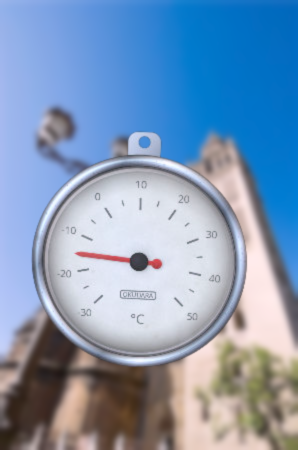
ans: -15; °C
